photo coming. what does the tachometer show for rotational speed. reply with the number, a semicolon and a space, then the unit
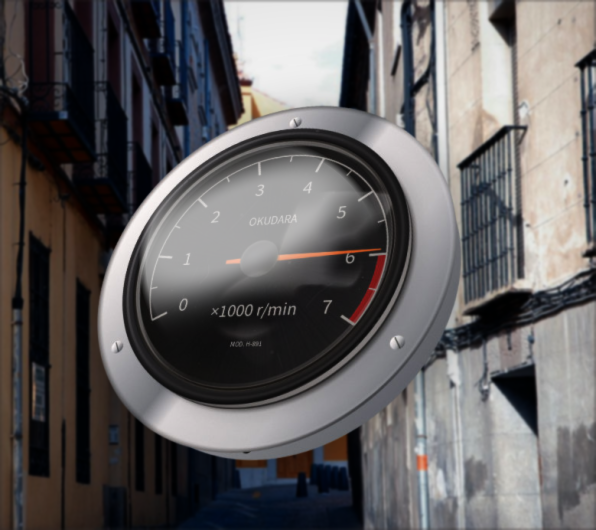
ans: 6000; rpm
